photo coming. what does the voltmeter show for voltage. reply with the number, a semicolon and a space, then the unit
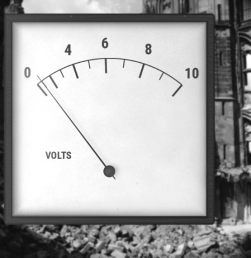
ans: 1; V
